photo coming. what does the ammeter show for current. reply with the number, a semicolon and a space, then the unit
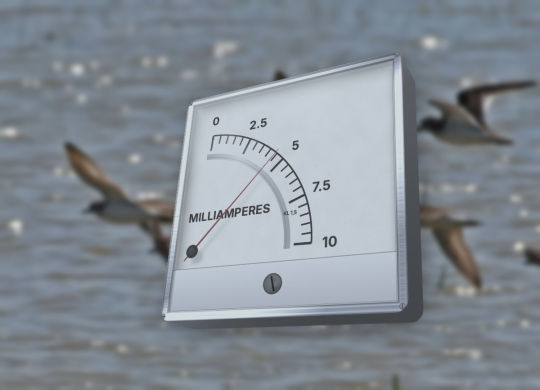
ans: 4.5; mA
